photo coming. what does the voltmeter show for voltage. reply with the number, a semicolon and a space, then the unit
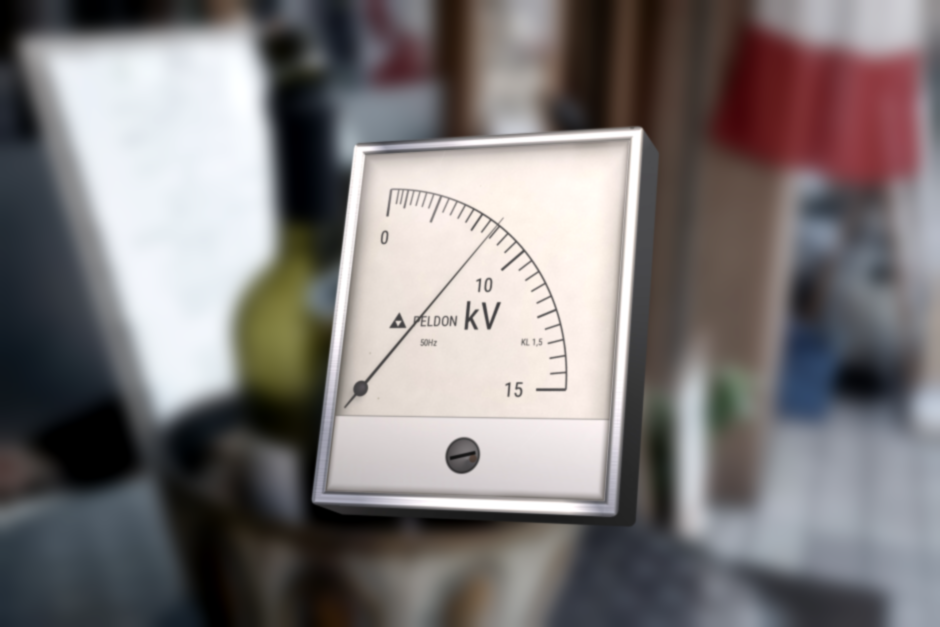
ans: 8.5; kV
